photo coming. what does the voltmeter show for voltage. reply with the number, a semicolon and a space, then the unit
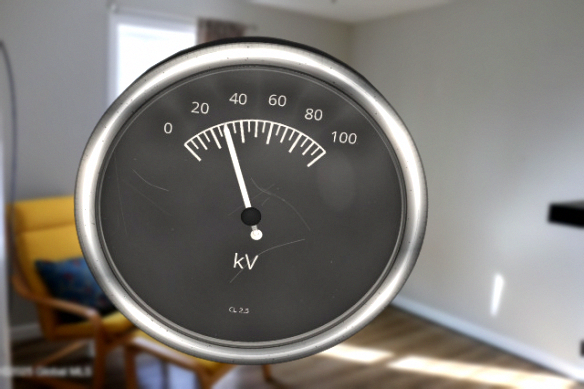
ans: 30; kV
